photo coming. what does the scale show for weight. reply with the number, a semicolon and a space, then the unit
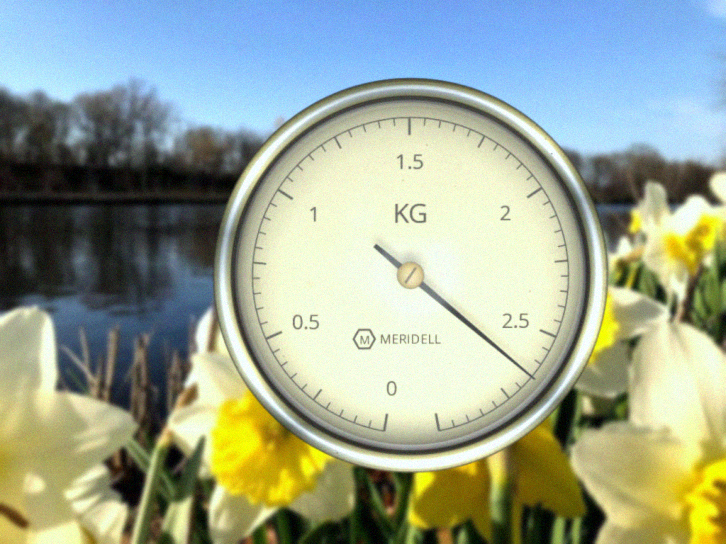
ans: 2.65; kg
